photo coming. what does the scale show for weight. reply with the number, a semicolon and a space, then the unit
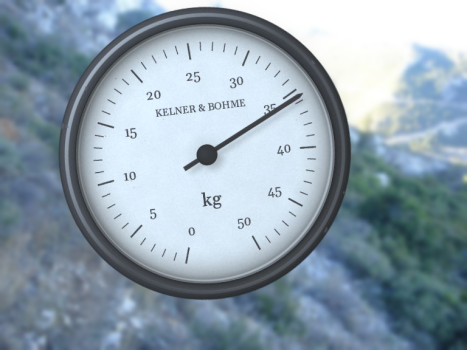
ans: 35.5; kg
